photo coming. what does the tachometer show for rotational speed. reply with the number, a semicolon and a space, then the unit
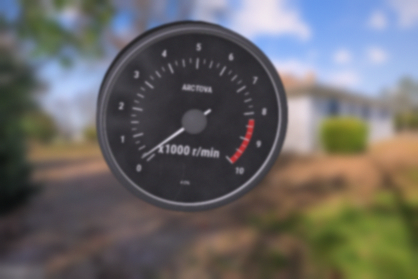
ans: 250; rpm
